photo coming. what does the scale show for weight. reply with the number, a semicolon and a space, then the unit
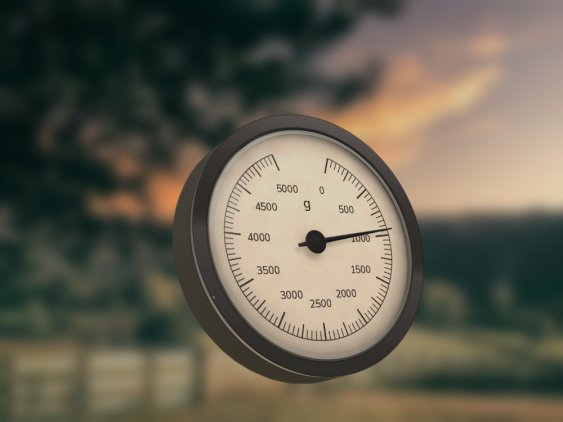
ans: 950; g
